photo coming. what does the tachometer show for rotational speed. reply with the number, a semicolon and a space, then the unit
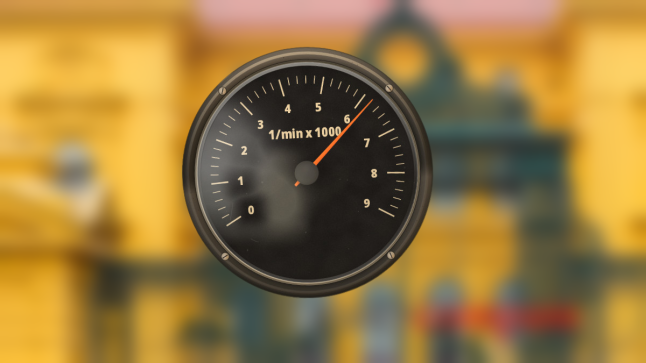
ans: 6200; rpm
